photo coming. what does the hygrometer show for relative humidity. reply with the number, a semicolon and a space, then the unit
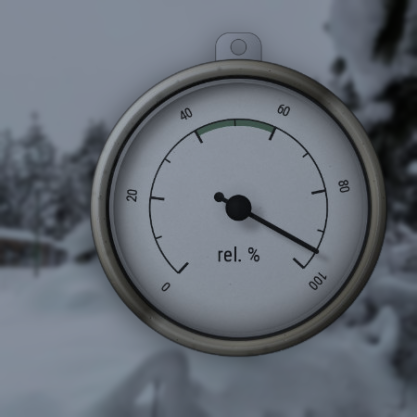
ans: 95; %
